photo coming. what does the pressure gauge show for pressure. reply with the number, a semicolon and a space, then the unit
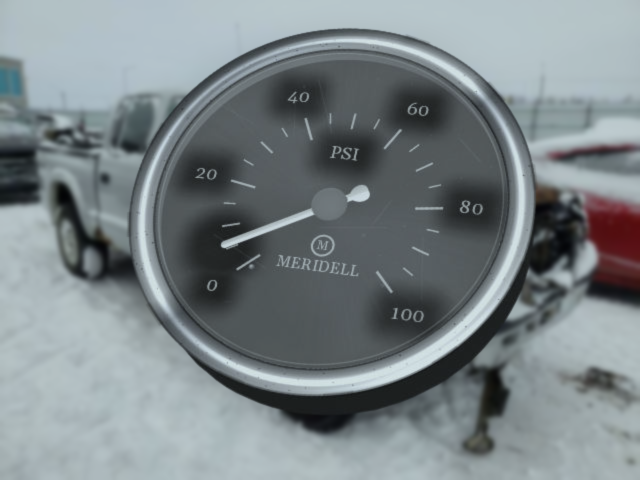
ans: 5; psi
